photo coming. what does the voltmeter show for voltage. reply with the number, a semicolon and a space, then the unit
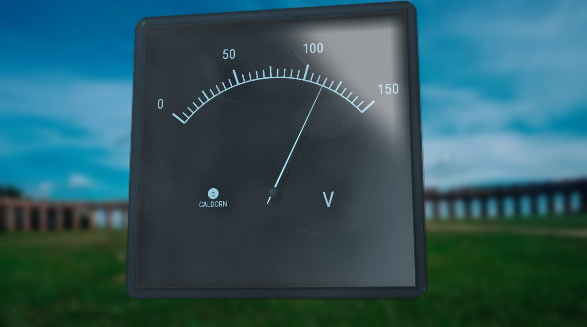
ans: 115; V
